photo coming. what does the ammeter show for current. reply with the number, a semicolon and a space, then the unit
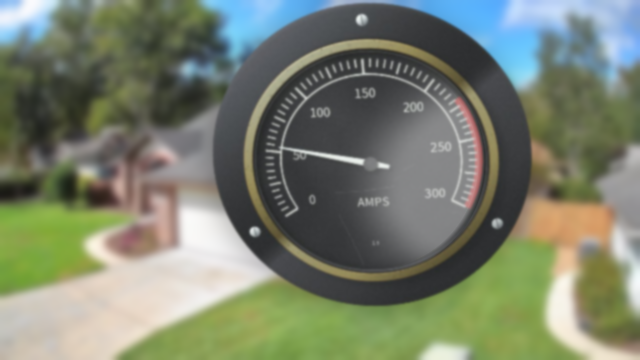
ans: 55; A
